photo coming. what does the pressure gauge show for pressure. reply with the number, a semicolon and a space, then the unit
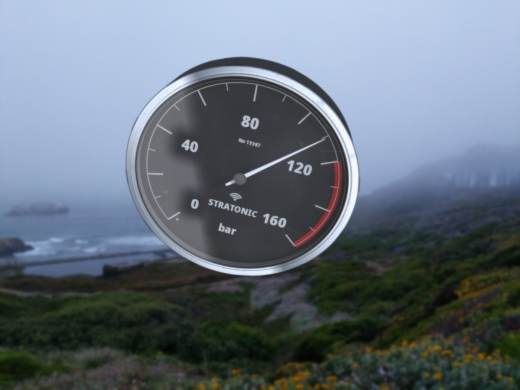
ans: 110; bar
